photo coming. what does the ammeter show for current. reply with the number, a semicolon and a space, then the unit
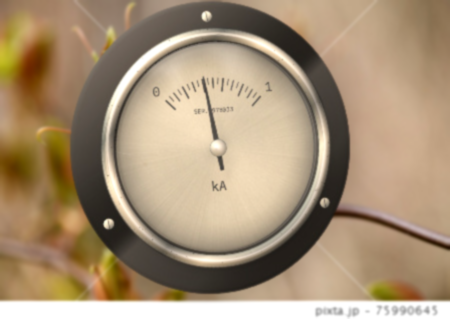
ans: 0.4; kA
